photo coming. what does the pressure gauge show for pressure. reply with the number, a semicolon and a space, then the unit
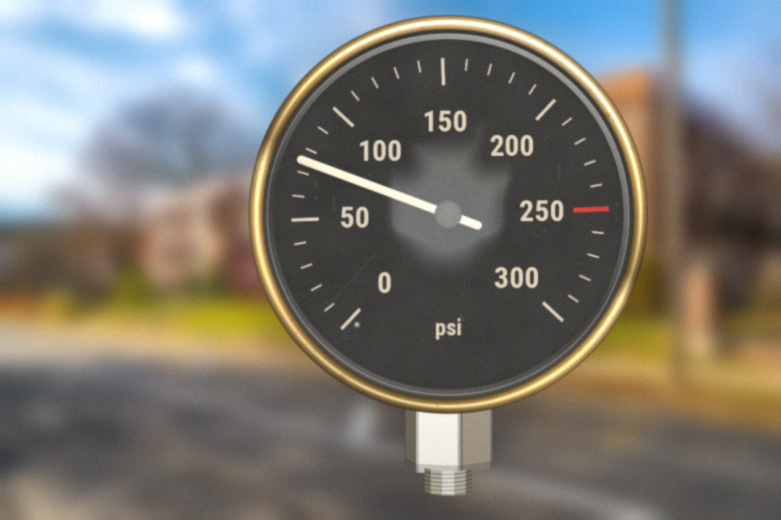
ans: 75; psi
